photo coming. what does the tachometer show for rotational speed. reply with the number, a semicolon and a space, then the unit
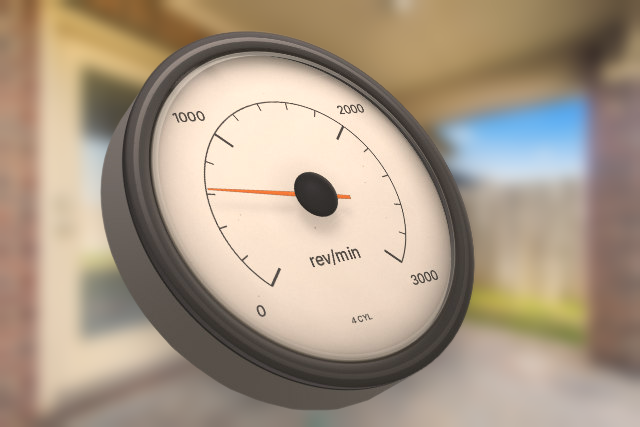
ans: 600; rpm
